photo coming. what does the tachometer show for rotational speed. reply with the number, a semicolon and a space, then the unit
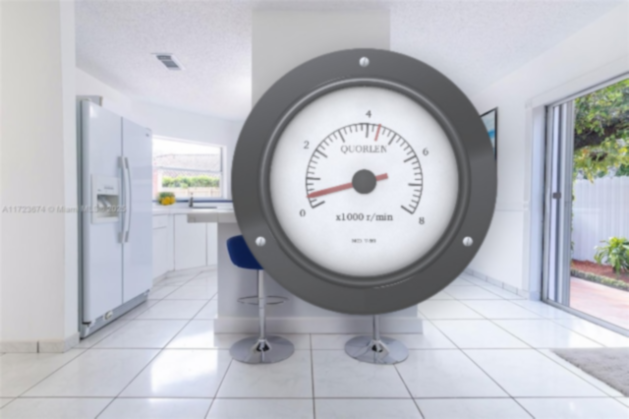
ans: 400; rpm
